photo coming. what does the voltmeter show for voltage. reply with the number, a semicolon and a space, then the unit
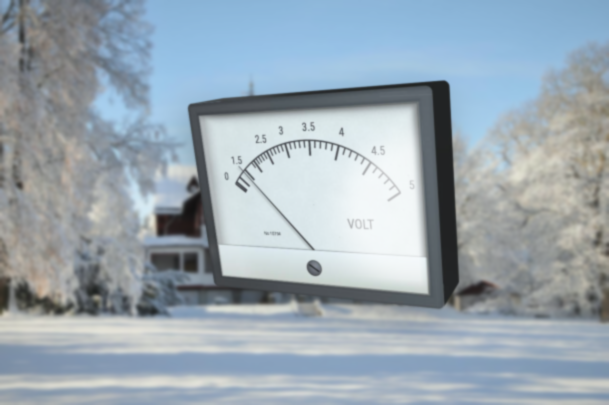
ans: 1.5; V
